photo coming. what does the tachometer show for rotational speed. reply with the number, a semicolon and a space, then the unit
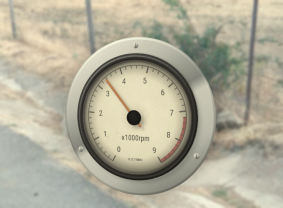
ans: 3400; rpm
